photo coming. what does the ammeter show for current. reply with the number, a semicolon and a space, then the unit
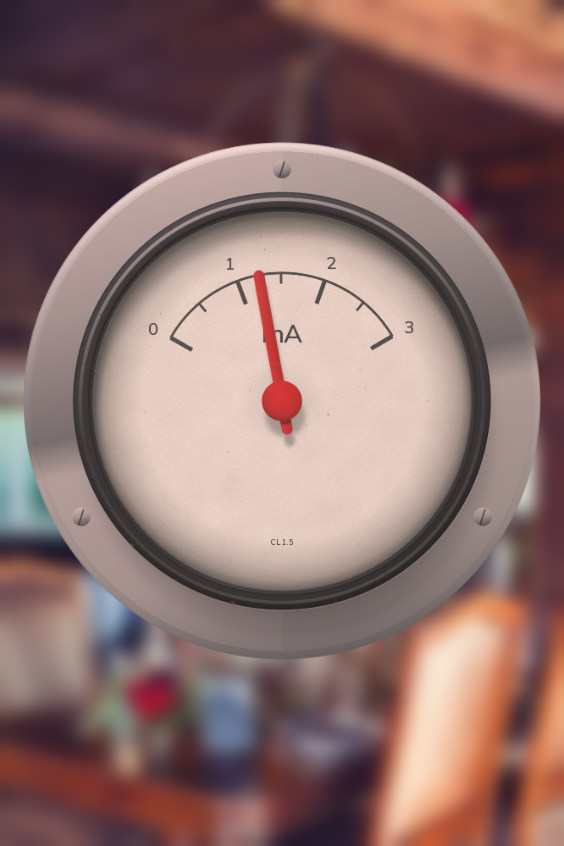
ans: 1.25; mA
